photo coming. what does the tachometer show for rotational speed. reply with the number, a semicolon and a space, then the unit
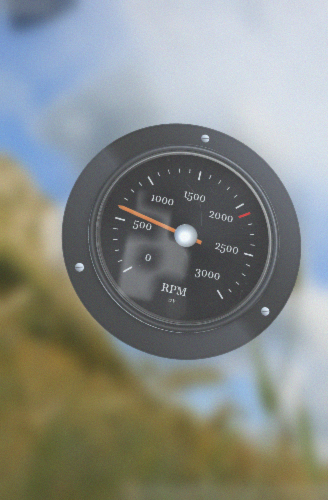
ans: 600; rpm
